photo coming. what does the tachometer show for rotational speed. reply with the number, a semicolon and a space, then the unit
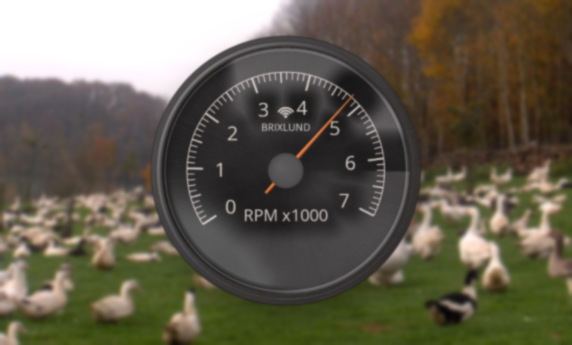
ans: 4800; rpm
